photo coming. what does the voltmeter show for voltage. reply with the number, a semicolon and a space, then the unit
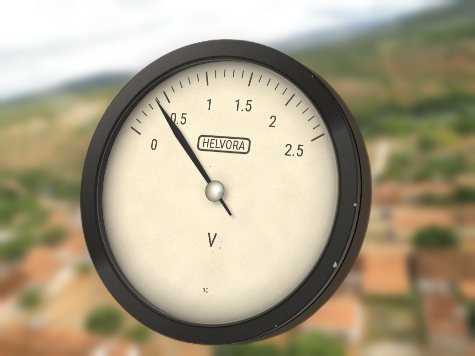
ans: 0.4; V
